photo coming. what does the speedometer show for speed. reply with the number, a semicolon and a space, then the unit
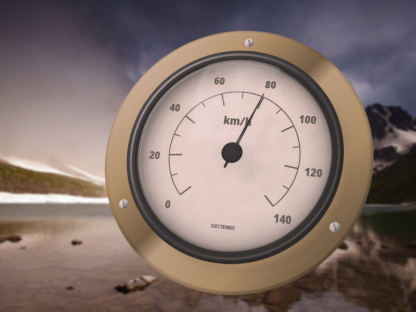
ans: 80; km/h
